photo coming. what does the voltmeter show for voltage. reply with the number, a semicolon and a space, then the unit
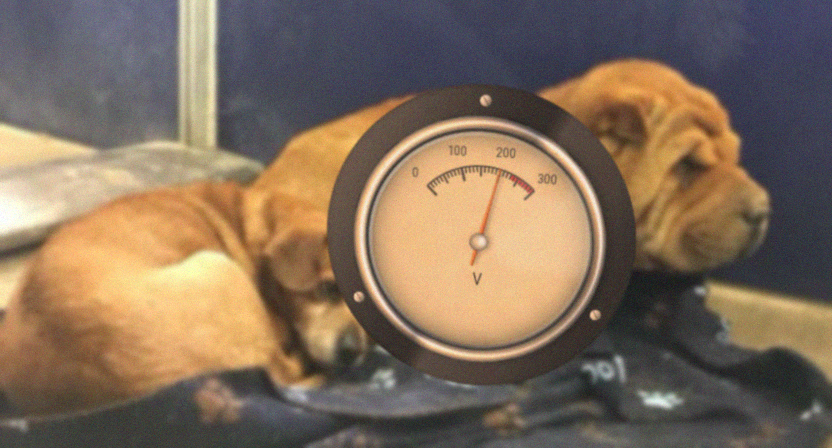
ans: 200; V
